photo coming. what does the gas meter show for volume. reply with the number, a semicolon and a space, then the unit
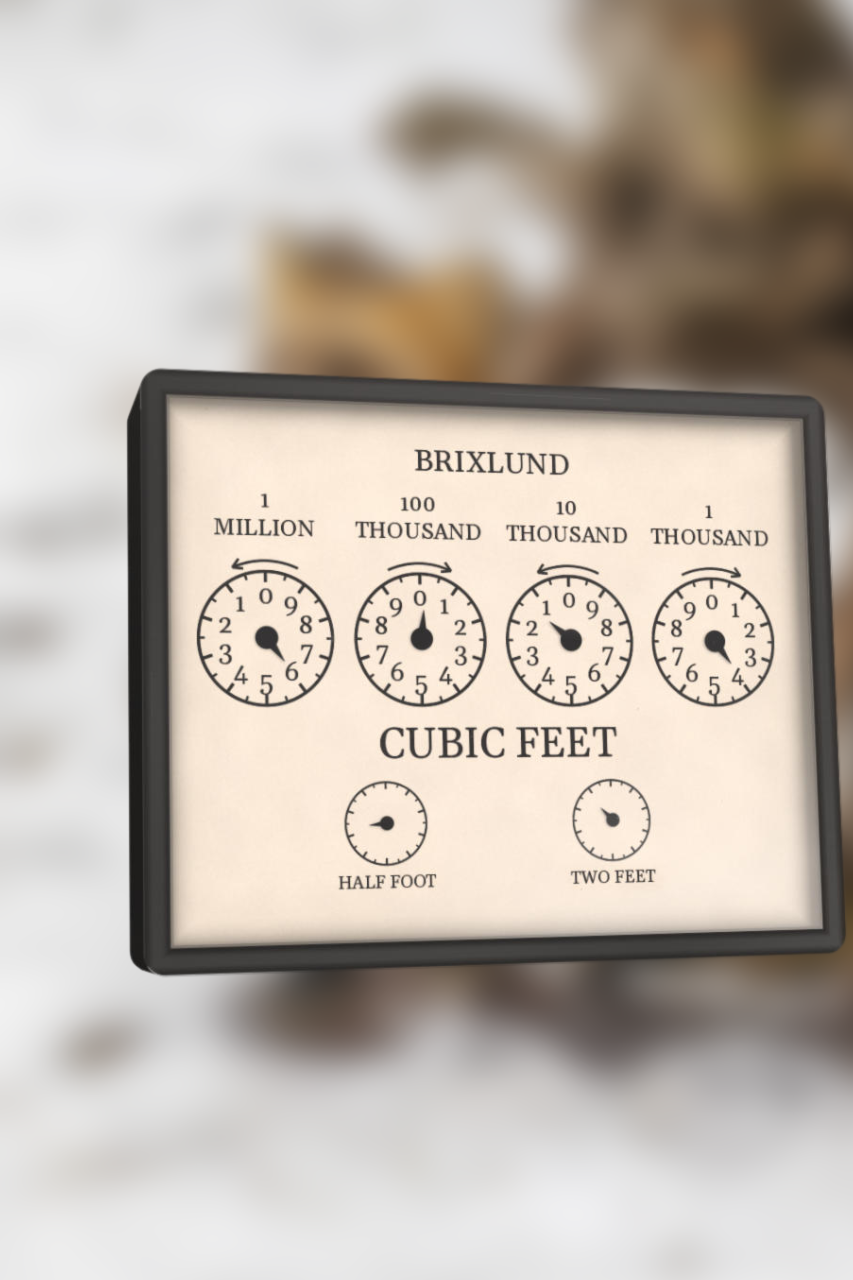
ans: 601400; ft³
